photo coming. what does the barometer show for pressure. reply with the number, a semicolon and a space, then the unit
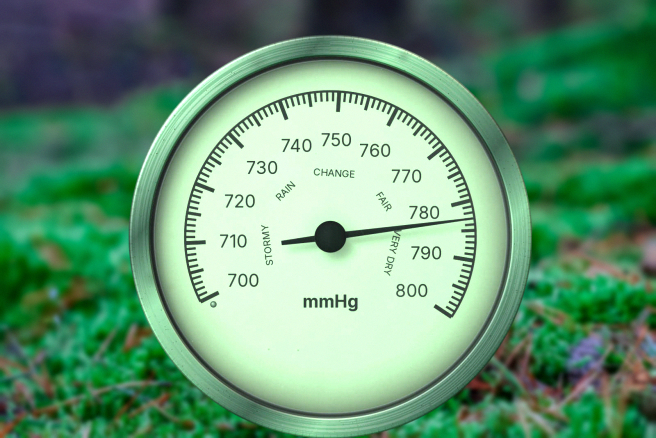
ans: 783; mmHg
